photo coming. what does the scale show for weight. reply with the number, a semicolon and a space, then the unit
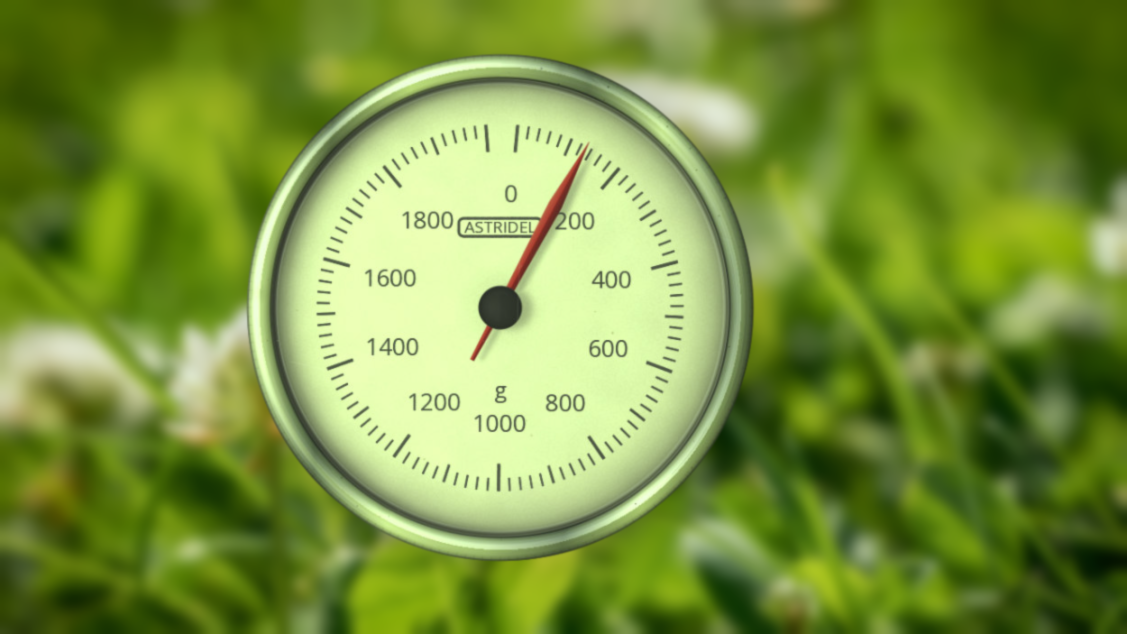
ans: 130; g
